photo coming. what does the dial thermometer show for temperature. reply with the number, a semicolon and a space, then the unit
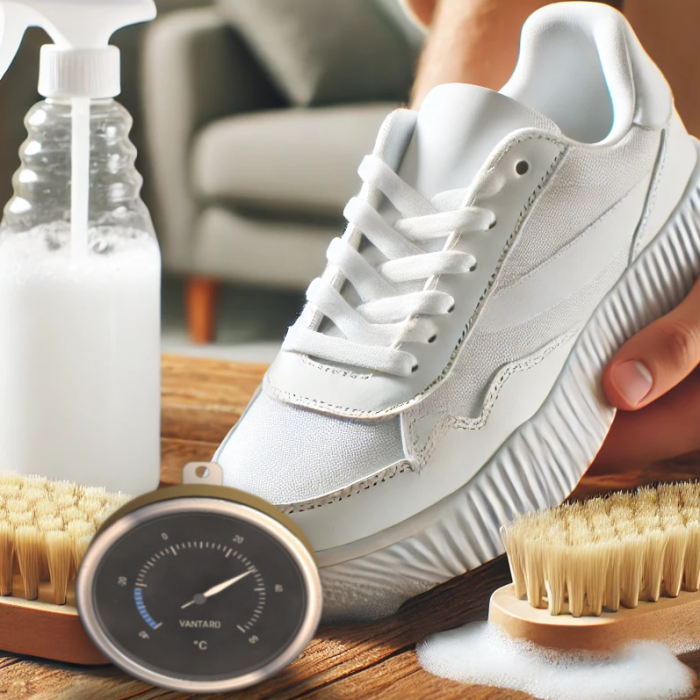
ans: 30; °C
